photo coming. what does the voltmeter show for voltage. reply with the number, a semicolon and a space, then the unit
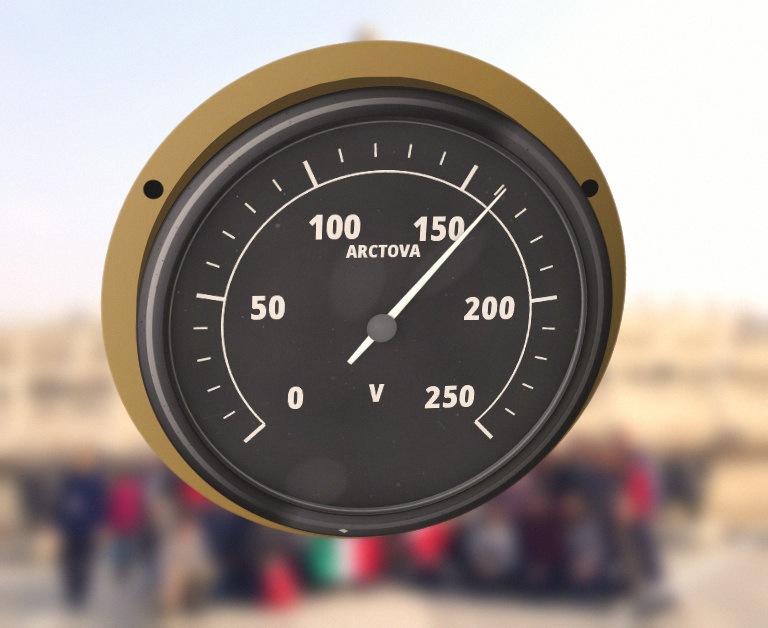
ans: 160; V
